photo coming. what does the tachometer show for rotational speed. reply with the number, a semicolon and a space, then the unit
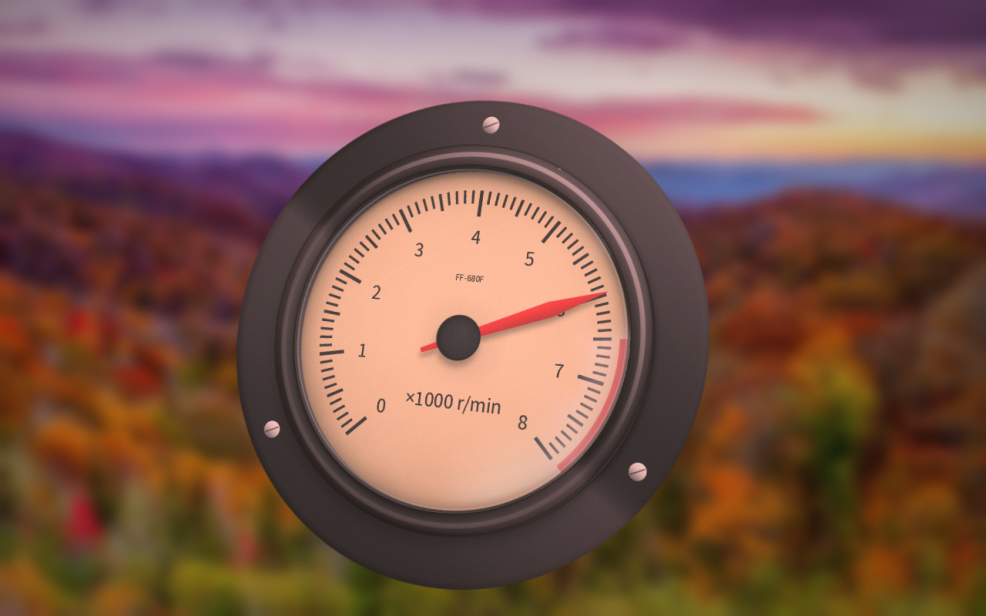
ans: 6000; rpm
